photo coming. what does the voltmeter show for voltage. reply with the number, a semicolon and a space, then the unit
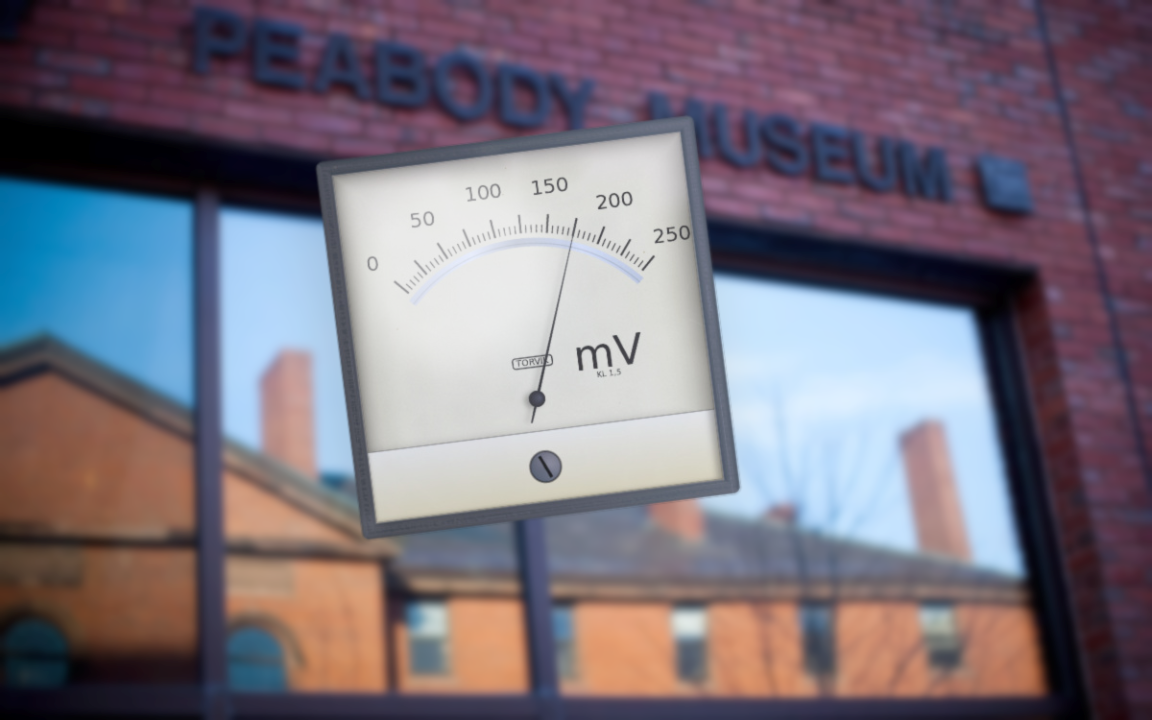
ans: 175; mV
